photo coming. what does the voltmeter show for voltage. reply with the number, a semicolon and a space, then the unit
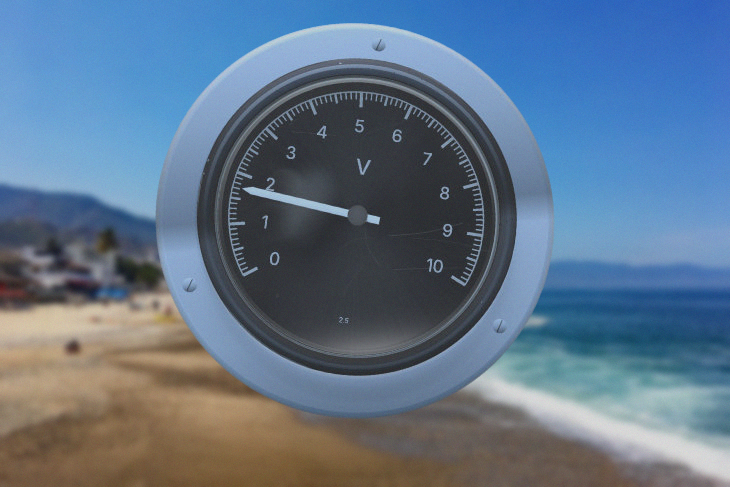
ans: 1.7; V
